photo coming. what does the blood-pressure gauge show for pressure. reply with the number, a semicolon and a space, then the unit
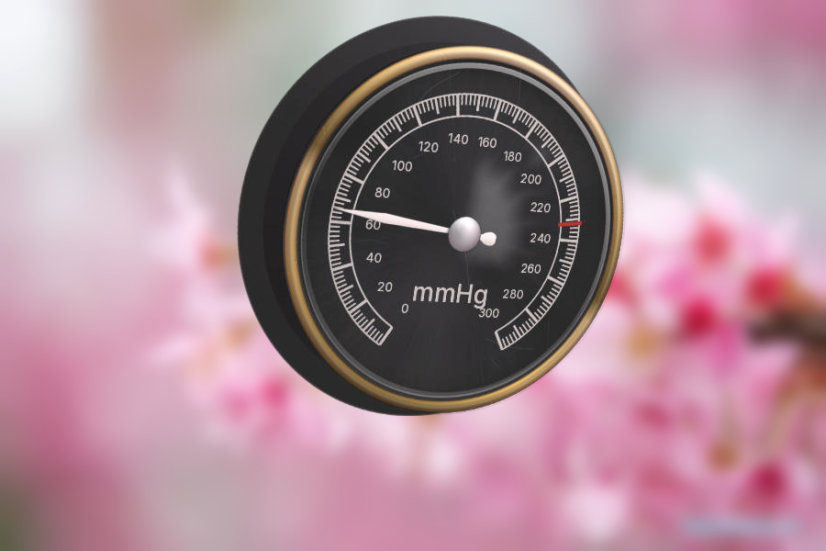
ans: 66; mmHg
